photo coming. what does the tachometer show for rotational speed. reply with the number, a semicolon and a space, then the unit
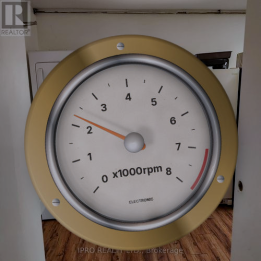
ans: 2250; rpm
